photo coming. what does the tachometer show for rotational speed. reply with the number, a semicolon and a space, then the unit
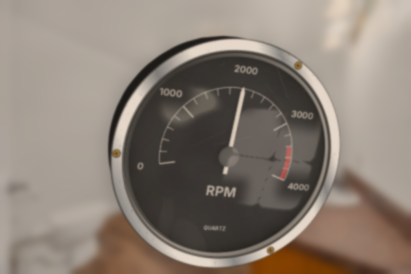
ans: 2000; rpm
